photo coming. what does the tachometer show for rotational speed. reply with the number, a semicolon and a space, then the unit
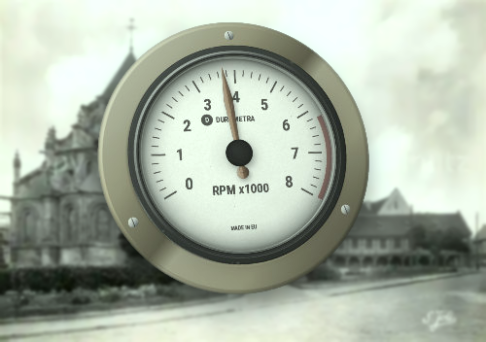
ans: 3700; rpm
